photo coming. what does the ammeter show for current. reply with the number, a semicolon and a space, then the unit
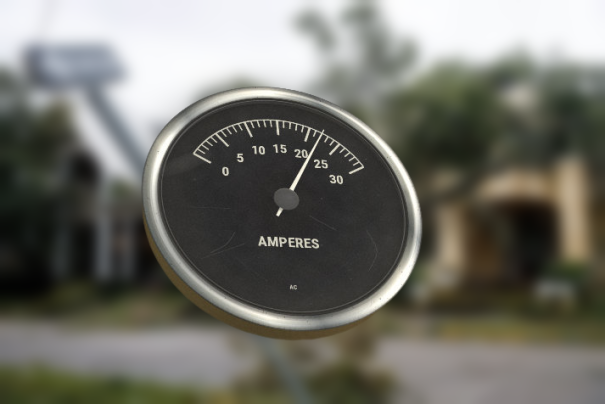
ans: 22; A
